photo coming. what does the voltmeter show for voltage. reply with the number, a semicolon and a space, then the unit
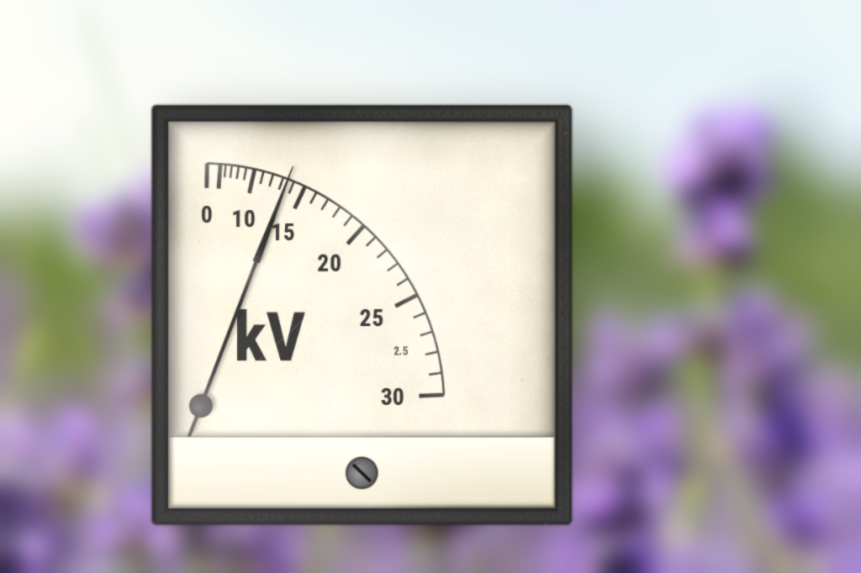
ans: 13.5; kV
